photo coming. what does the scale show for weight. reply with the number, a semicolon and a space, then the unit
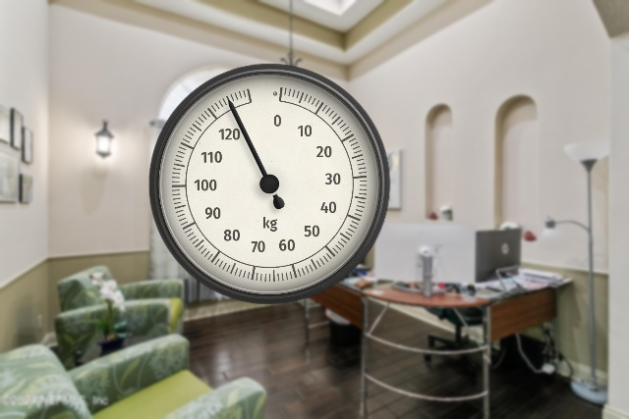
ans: 125; kg
